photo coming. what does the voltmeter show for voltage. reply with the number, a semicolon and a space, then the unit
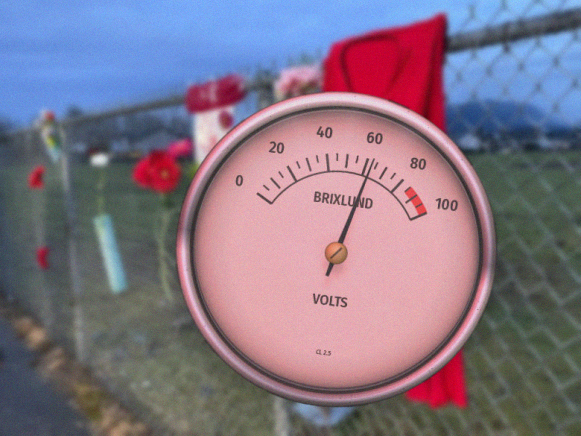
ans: 62.5; V
